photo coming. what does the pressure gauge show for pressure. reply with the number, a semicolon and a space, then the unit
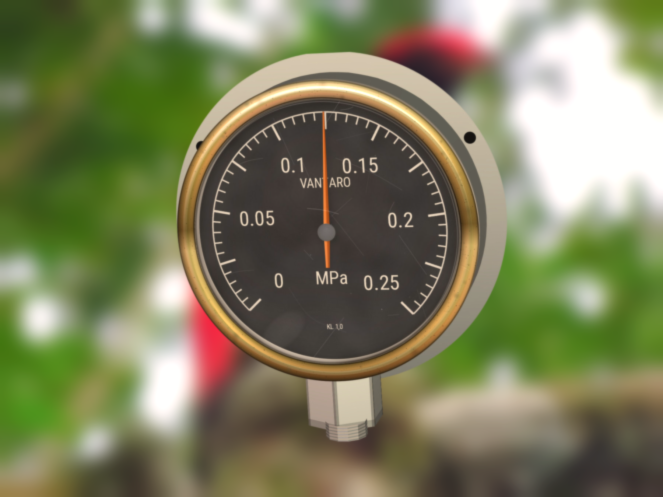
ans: 0.125; MPa
